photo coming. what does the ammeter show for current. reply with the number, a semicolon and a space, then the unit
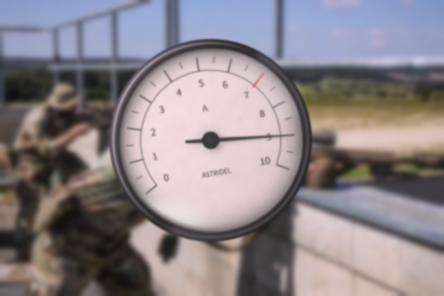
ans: 9; A
